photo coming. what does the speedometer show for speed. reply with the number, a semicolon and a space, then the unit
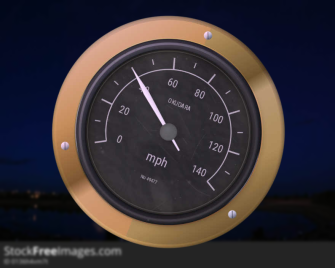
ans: 40; mph
